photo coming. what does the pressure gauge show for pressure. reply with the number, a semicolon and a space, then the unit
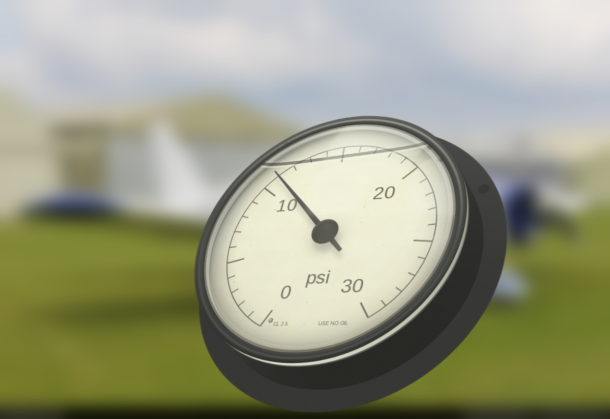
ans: 11; psi
